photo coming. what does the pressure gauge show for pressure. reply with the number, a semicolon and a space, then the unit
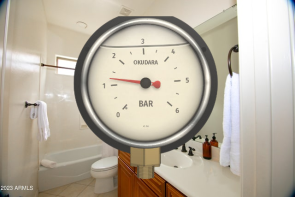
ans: 1.25; bar
